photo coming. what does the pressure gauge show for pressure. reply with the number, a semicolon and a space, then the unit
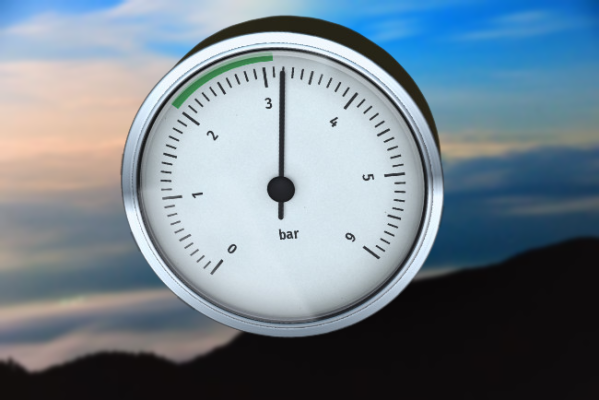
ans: 3.2; bar
